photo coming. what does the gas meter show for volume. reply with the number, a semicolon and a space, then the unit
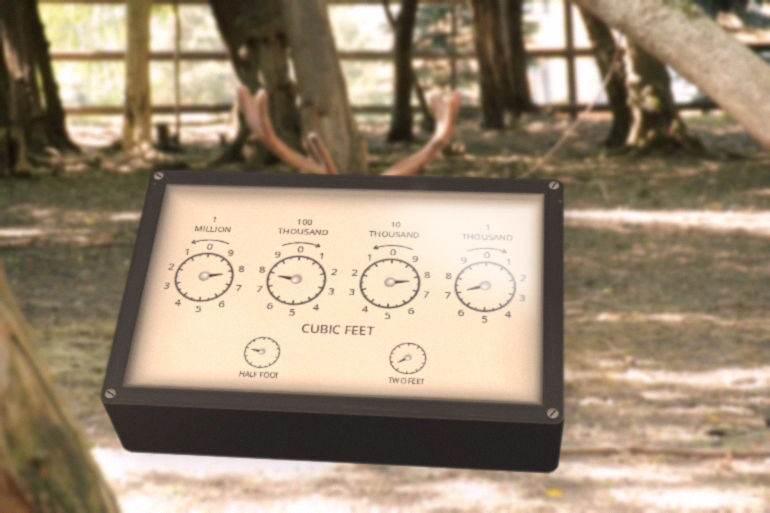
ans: 777700; ft³
